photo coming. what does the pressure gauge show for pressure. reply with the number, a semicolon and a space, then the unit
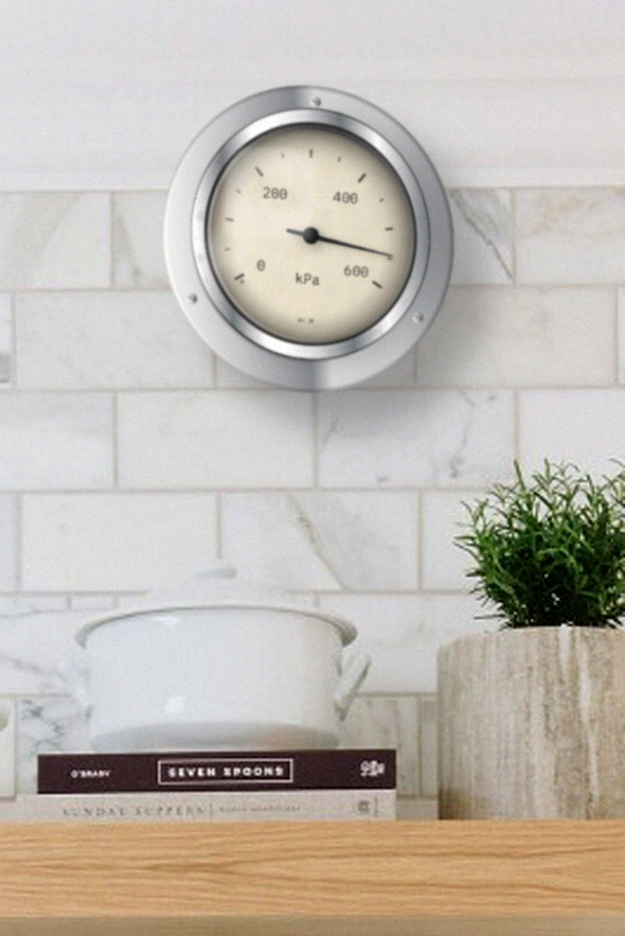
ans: 550; kPa
